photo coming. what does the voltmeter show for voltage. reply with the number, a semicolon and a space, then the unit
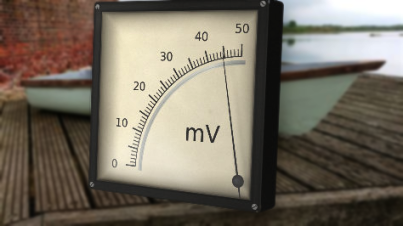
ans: 45; mV
